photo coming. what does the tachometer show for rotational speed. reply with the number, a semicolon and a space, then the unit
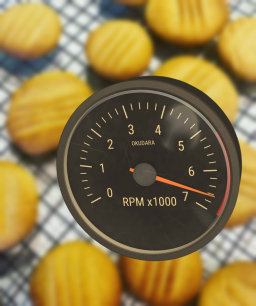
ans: 6600; rpm
